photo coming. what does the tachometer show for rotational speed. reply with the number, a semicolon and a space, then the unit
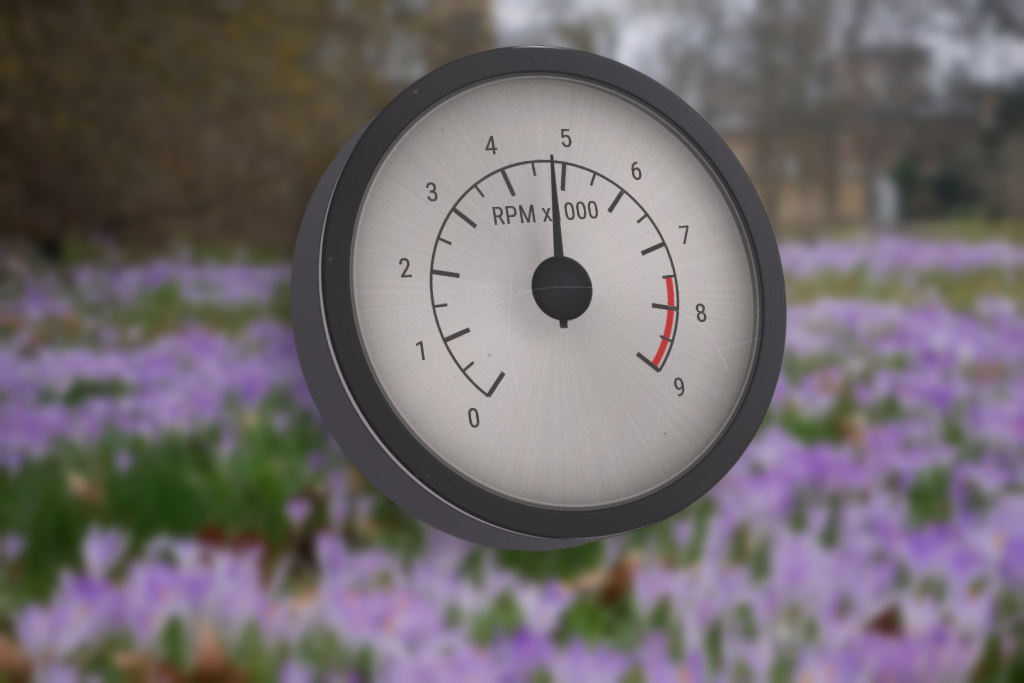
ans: 4750; rpm
